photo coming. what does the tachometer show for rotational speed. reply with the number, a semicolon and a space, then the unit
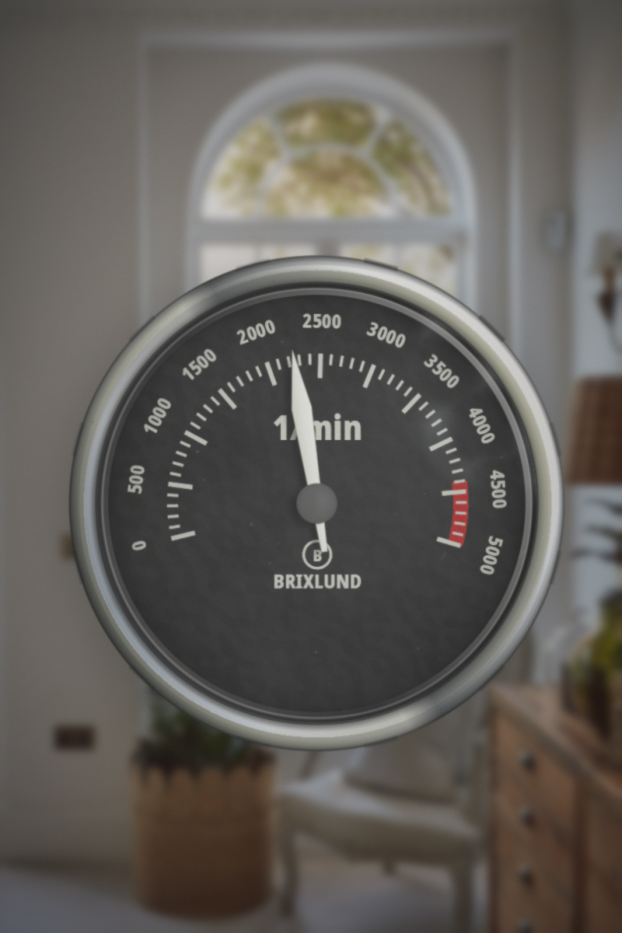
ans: 2250; rpm
